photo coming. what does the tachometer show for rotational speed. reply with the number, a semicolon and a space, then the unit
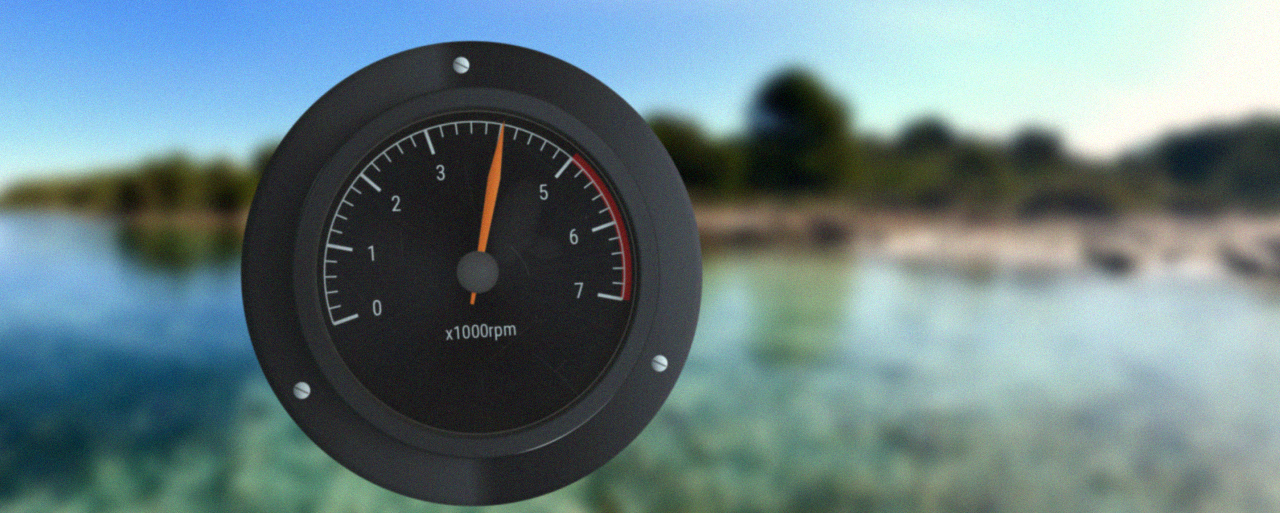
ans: 4000; rpm
